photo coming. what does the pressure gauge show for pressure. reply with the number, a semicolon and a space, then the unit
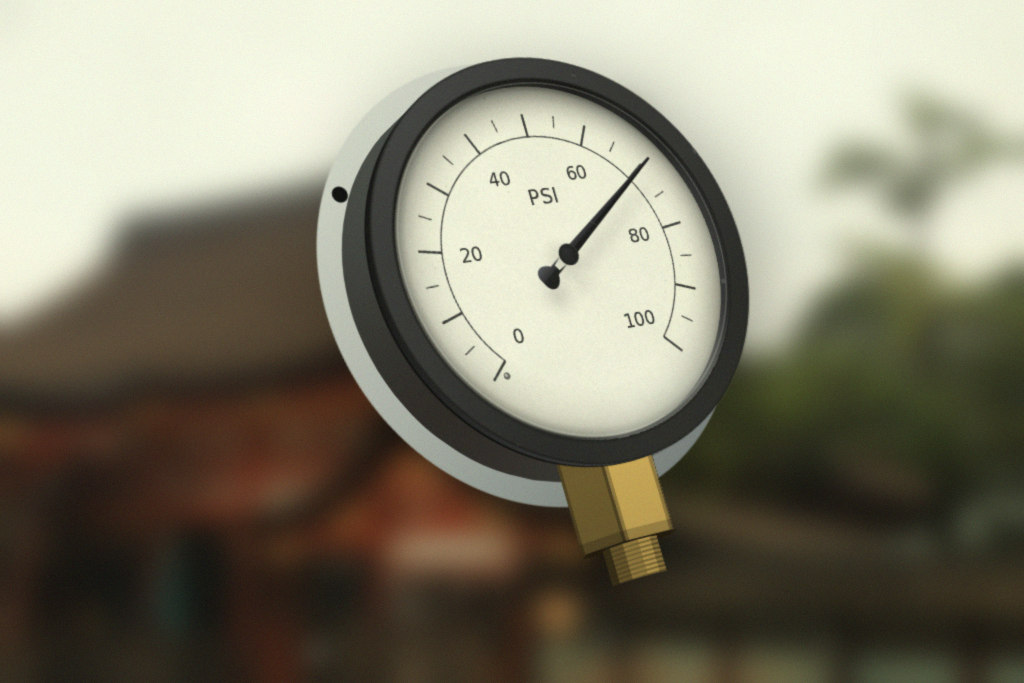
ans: 70; psi
